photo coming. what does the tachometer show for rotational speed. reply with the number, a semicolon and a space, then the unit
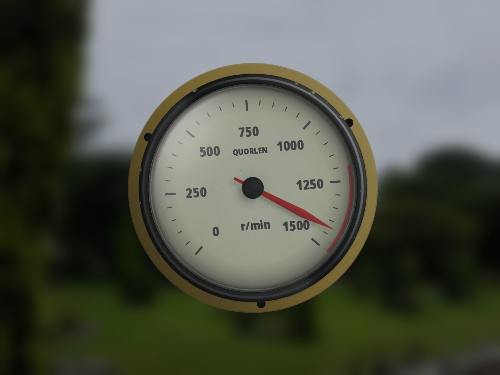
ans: 1425; rpm
